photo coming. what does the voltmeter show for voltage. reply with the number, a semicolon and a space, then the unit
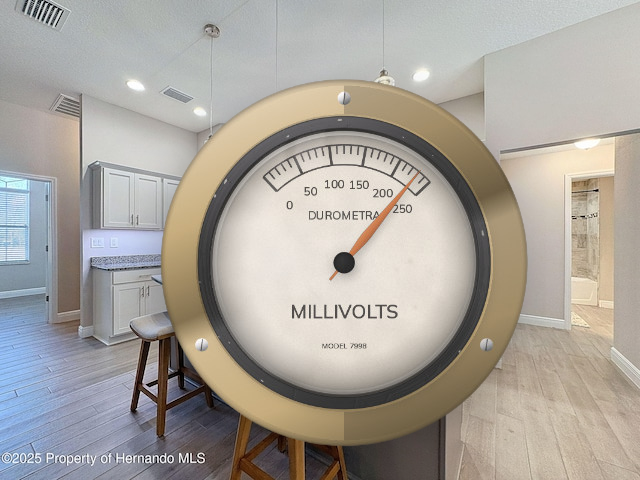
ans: 230; mV
